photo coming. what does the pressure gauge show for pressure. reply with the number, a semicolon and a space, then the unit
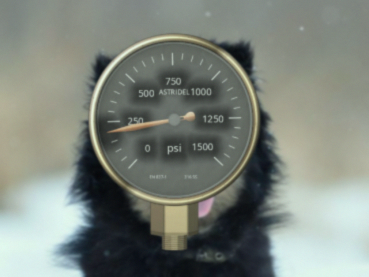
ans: 200; psi
